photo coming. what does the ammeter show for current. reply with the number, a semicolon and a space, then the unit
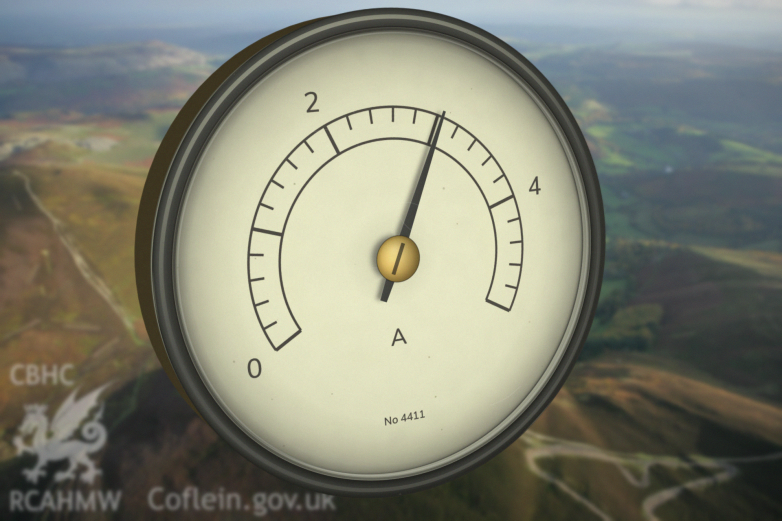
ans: 3; A
